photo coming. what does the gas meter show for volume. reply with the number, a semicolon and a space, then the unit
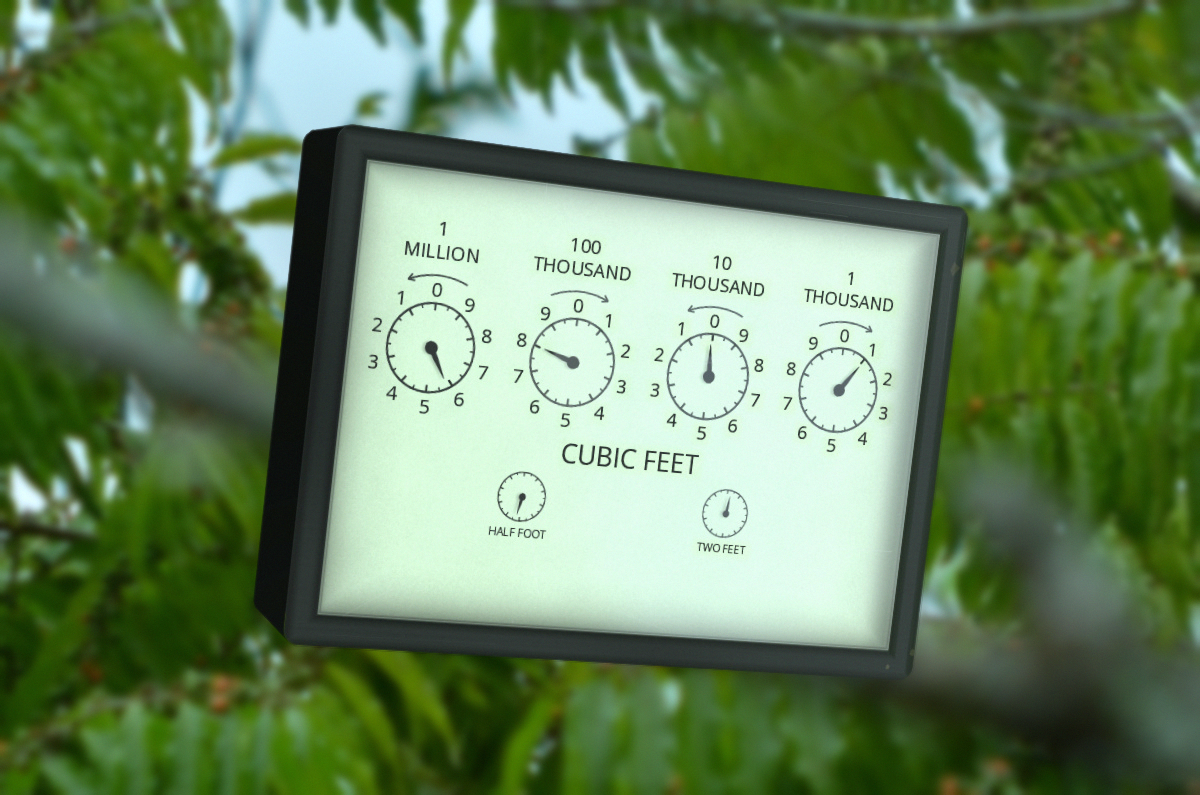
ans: 580100; ft³
